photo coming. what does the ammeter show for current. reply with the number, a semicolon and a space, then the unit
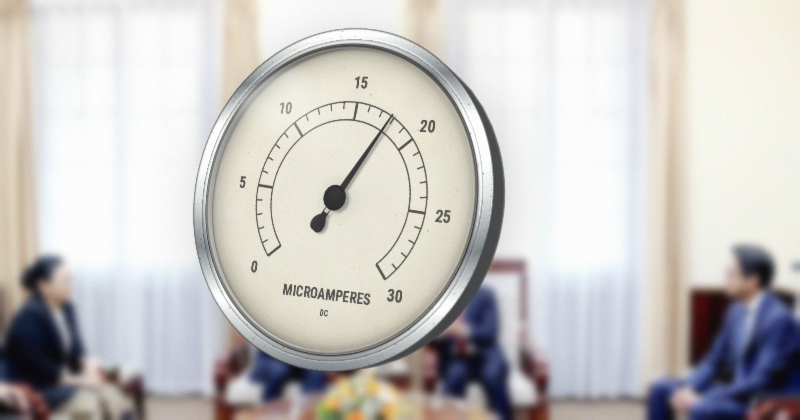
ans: 18; µA
